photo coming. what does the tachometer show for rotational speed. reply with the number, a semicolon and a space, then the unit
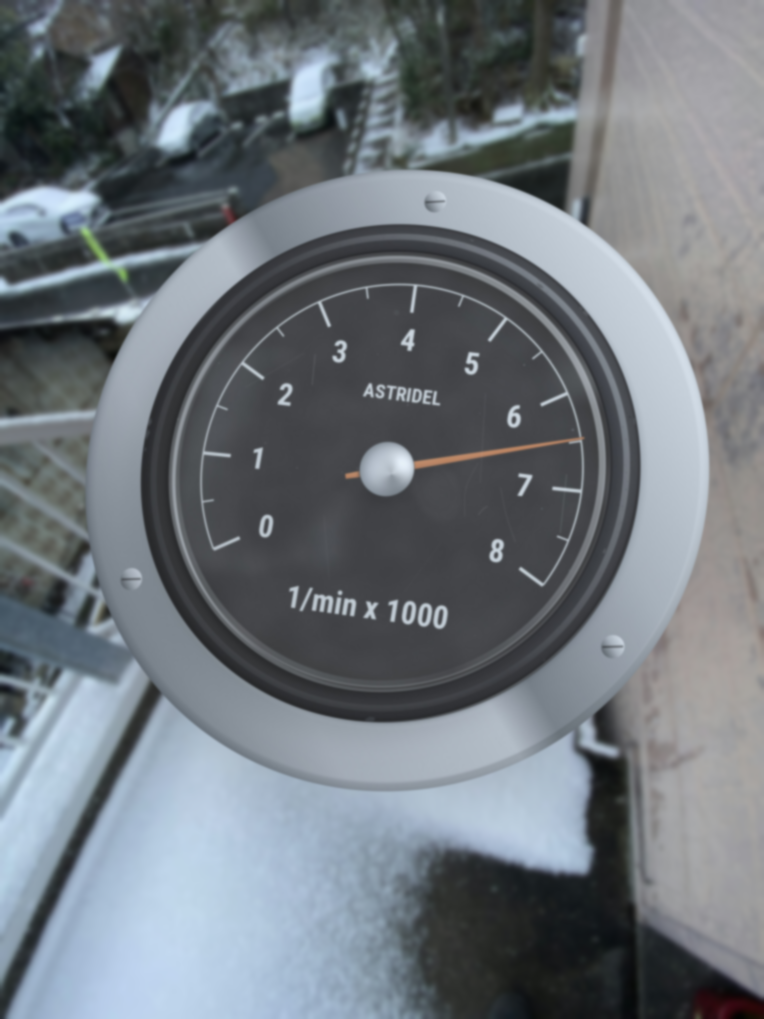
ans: 6500; rpm
